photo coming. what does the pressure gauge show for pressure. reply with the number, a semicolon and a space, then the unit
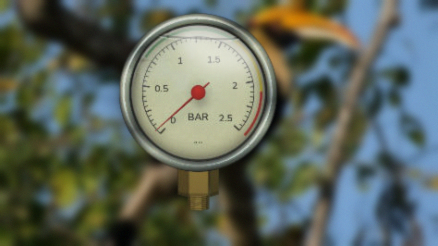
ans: 0.05; bar
